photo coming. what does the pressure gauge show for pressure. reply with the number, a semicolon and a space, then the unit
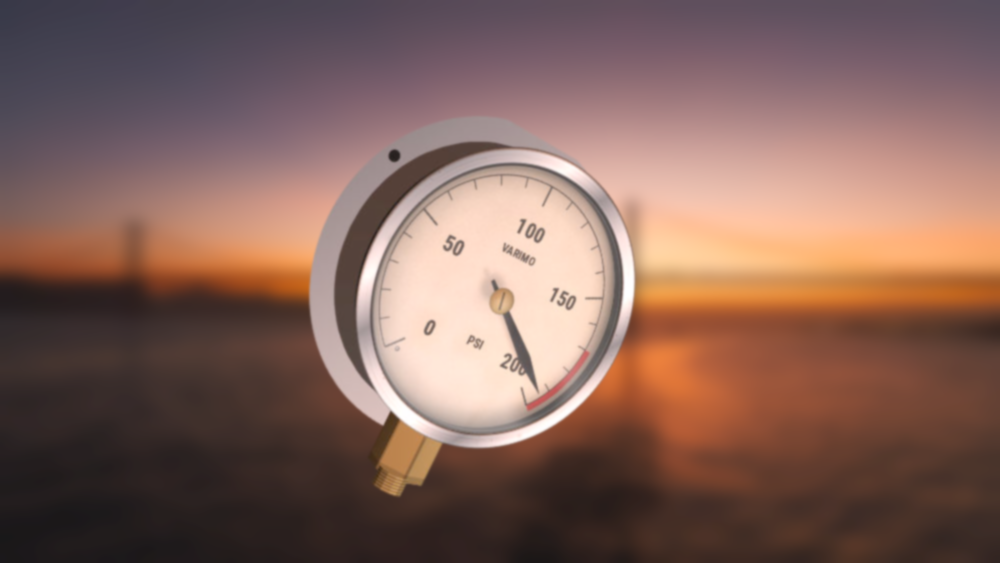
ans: 195; psi
